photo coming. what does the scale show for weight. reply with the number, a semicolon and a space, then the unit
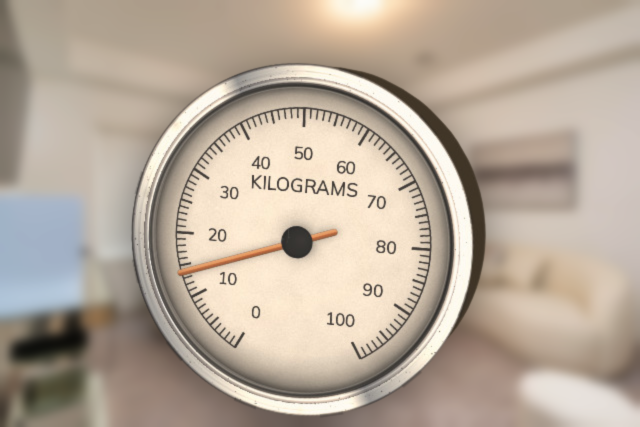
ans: 14; kg
